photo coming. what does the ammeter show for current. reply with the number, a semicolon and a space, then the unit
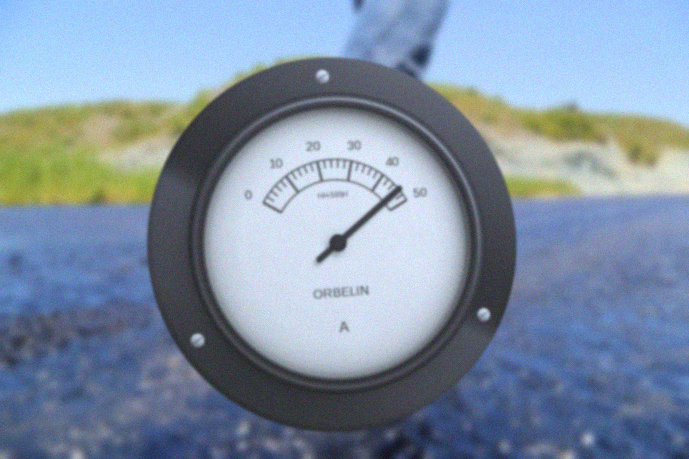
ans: 46; A
